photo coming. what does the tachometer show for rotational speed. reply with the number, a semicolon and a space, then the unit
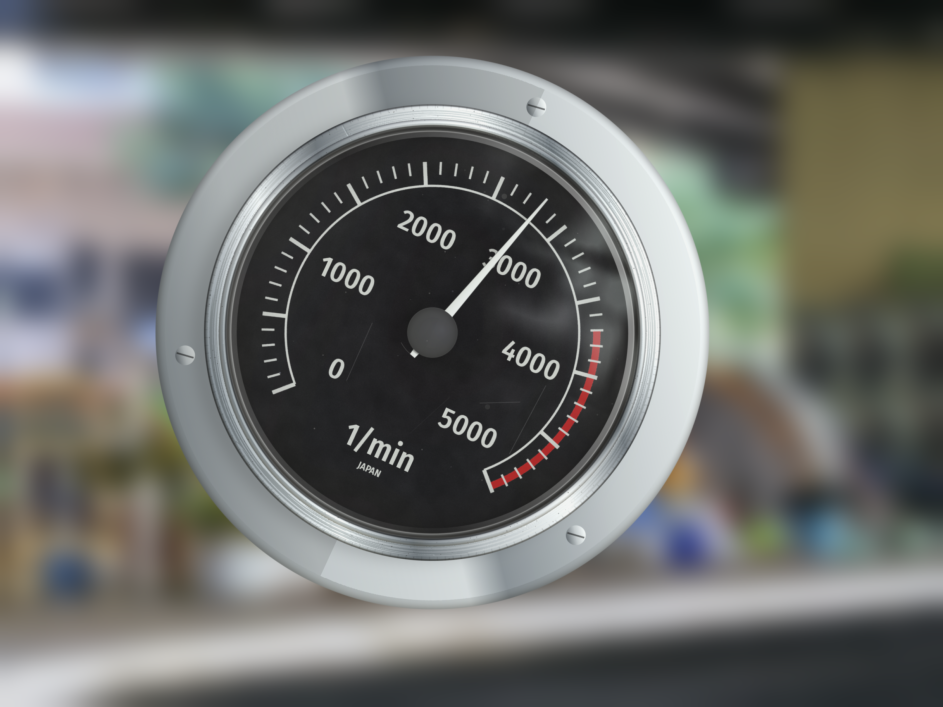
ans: 2800; rpm
